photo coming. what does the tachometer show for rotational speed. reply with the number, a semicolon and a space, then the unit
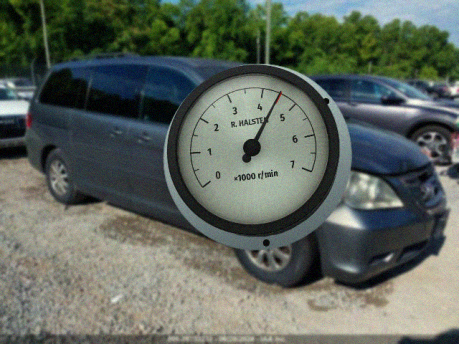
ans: 4500; rpm
